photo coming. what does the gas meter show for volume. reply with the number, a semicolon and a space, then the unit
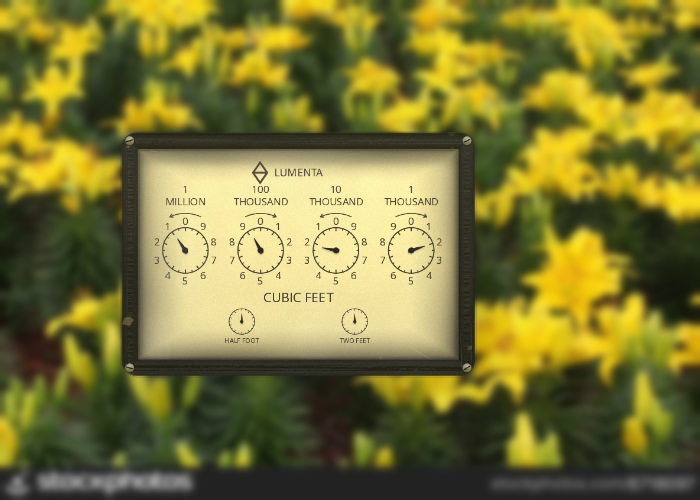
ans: 92200; ft³
